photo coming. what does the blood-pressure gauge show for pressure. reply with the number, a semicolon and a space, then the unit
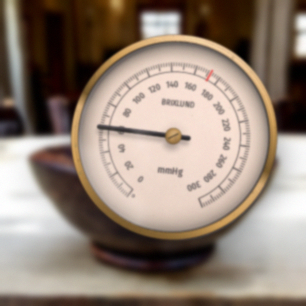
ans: 60; mmHg
